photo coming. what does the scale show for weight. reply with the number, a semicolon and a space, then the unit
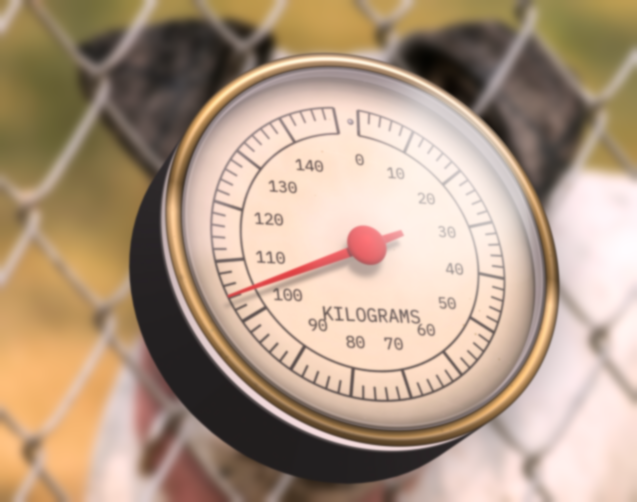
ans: 104; kg
